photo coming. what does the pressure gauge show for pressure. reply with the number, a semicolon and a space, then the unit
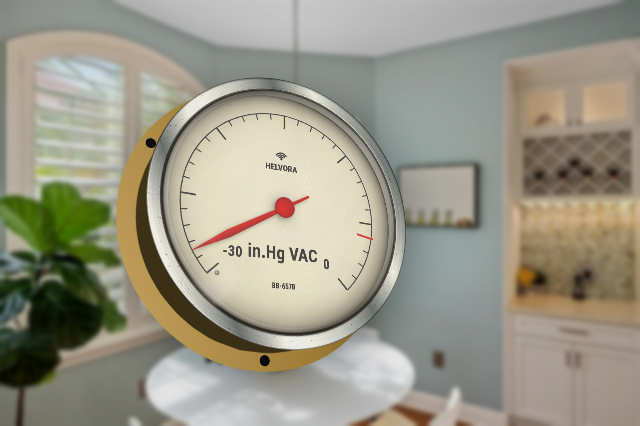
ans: -28.5; inHg
